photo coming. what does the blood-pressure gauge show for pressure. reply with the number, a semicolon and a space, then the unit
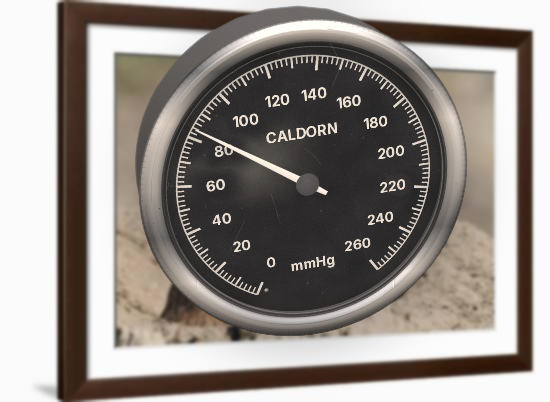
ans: 84; mmHg
